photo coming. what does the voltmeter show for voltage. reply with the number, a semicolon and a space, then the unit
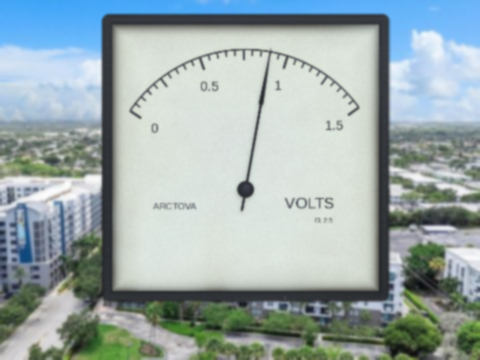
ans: 0.9; V
